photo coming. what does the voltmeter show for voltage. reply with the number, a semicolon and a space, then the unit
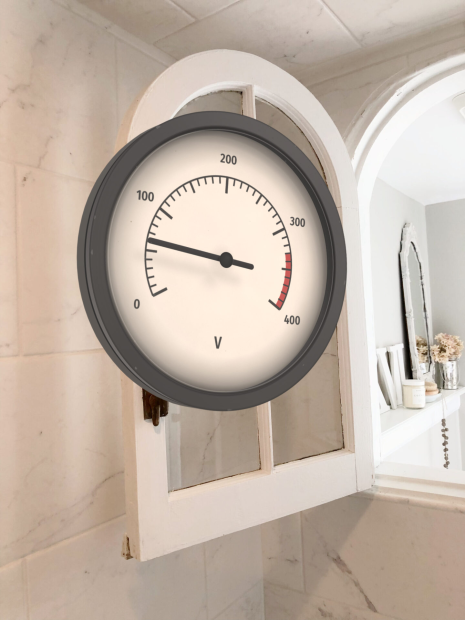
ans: 60; V
